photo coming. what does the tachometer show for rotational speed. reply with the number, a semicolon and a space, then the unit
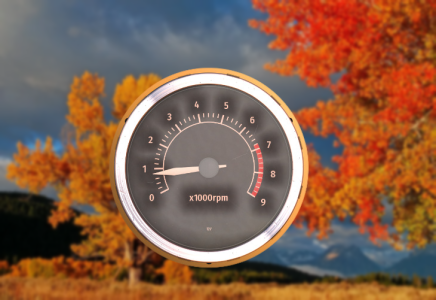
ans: 800; rpm
